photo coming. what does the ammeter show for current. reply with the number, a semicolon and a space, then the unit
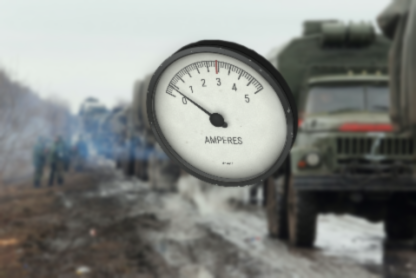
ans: 0.5; A
